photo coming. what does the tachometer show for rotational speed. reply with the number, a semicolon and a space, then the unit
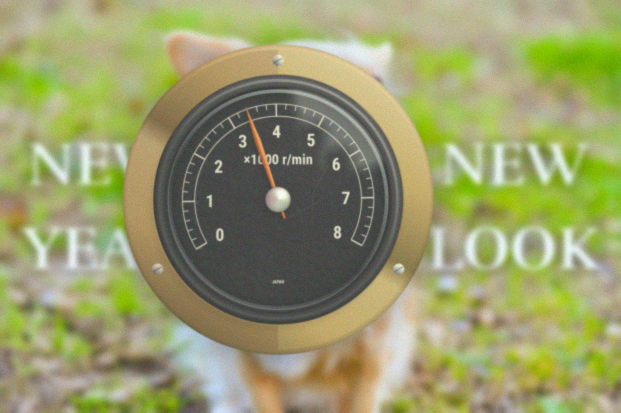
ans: 3400; rpm
